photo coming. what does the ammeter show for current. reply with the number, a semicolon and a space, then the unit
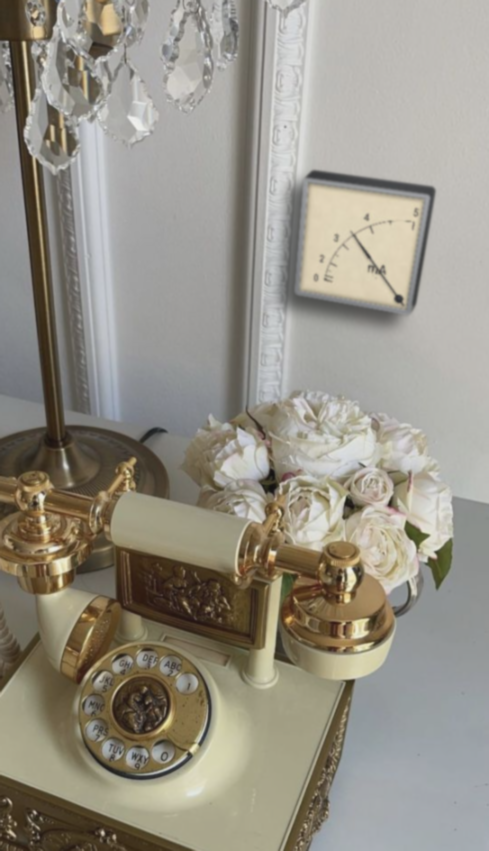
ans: 3.5; mA
